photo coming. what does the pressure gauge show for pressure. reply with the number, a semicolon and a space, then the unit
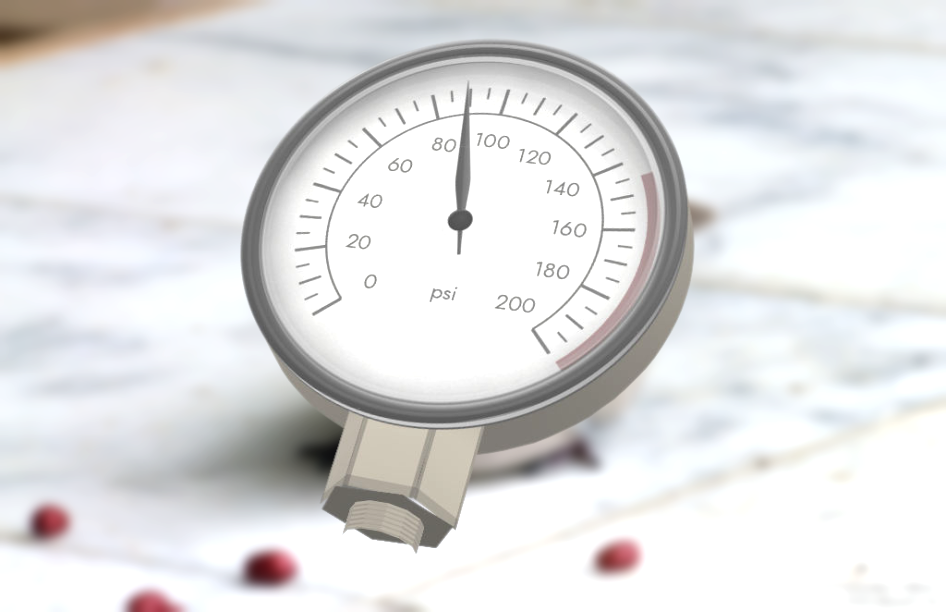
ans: 90; psi
